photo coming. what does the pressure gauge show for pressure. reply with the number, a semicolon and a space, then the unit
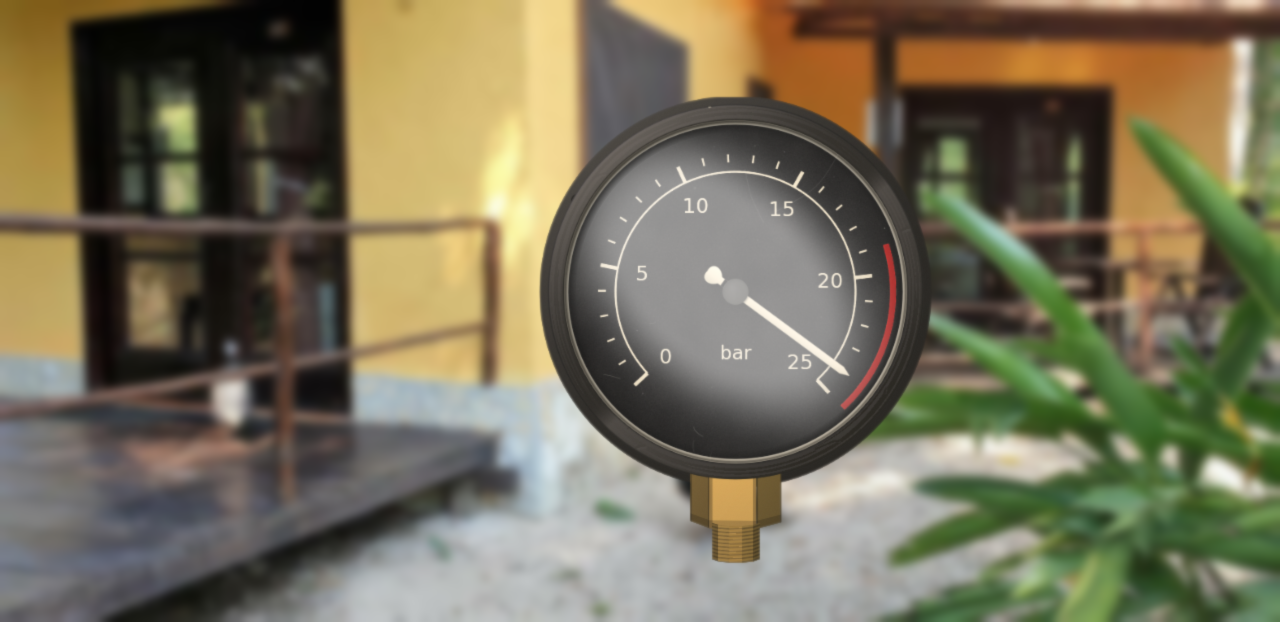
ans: 24; bar
